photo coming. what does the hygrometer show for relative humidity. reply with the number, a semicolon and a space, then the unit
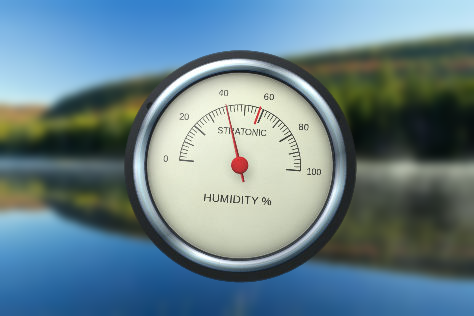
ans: 40; %
